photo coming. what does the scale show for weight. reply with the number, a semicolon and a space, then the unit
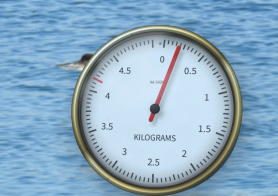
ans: 0.2; kg
